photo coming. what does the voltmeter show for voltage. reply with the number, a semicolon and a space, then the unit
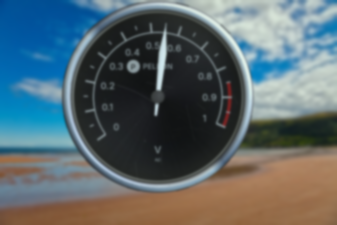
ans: 0.55; V
